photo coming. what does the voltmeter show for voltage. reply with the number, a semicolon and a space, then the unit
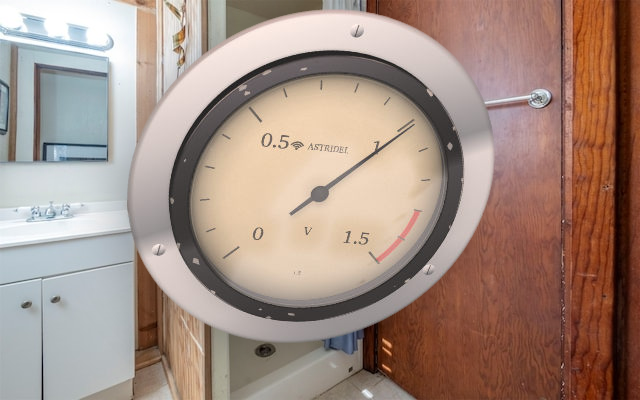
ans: 1; V
